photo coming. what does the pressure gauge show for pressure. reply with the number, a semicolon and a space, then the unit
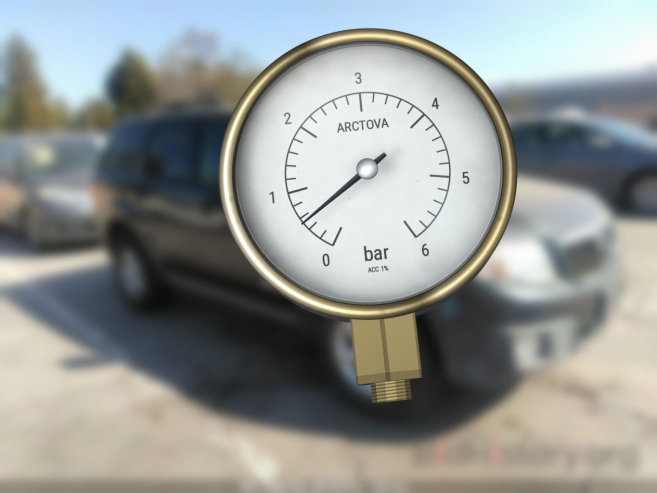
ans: 0.5; bar
